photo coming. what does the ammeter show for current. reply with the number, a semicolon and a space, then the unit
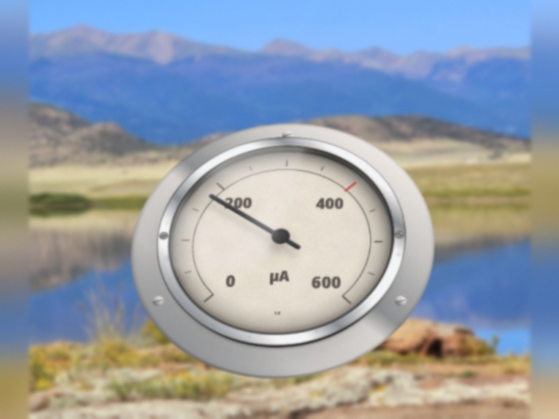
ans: 175; µA
